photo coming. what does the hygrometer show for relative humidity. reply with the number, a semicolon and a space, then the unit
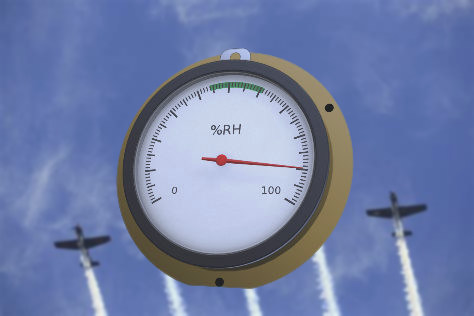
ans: 90; %
